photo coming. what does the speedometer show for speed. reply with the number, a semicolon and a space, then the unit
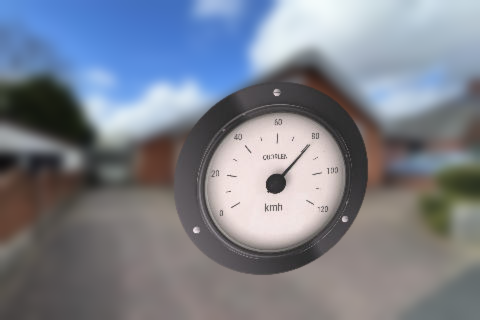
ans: 80; km/h
